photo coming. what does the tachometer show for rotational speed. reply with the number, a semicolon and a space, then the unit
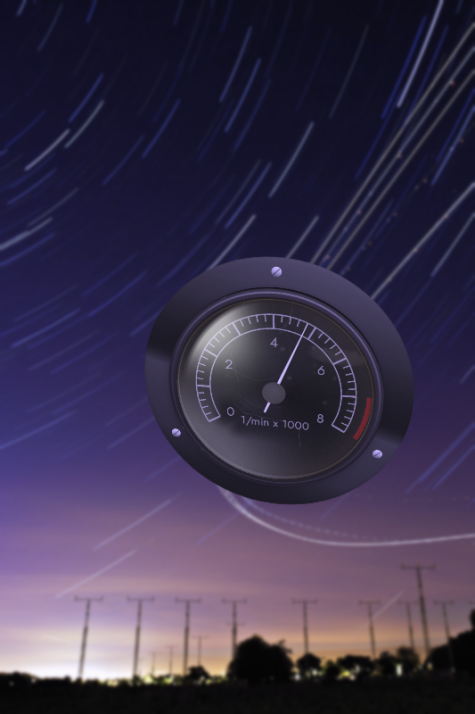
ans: 4800; rpm
